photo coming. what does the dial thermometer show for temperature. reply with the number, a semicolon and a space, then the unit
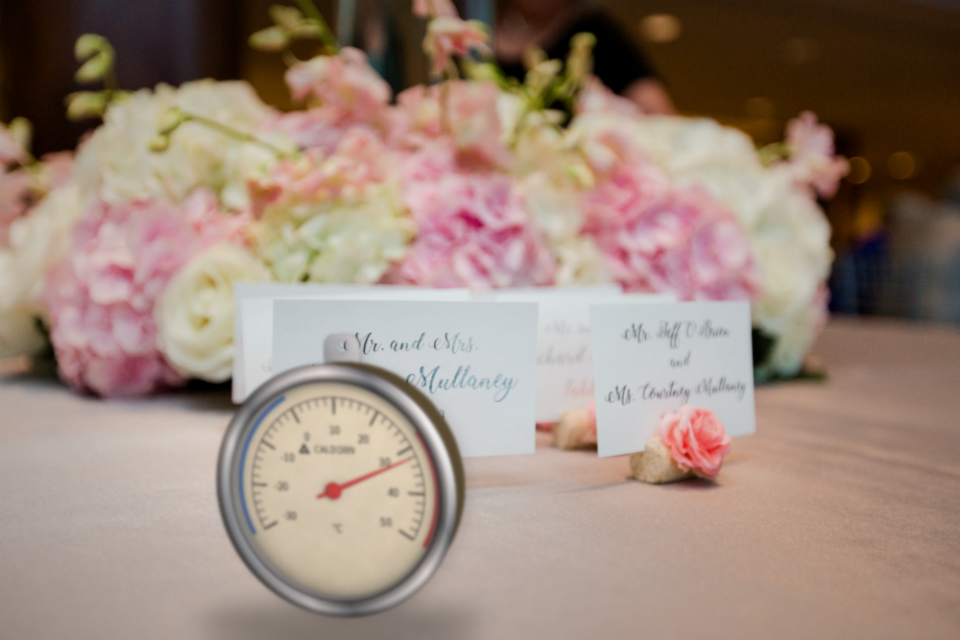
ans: 32; °C
